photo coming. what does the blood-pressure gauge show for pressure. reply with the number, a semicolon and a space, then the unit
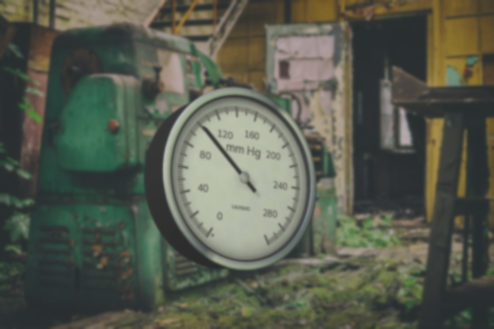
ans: 100; mmHg
